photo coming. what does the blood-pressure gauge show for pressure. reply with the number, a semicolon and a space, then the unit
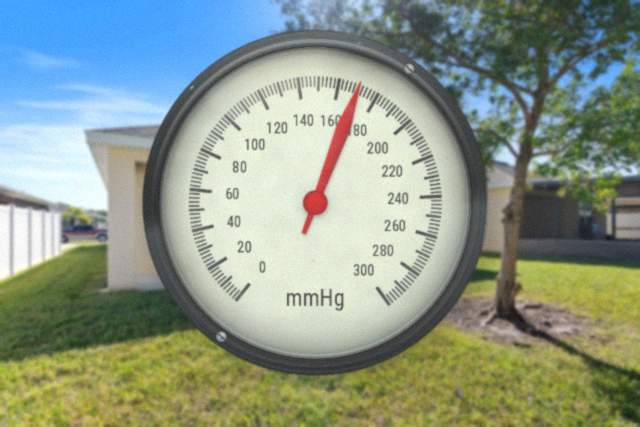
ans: 170; mmHg
